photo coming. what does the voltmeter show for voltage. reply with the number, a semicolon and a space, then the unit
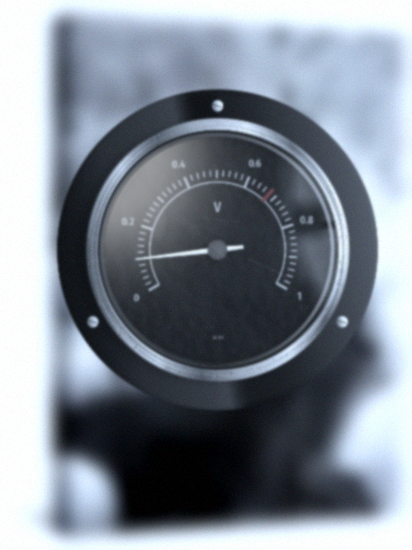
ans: 0.1; V
